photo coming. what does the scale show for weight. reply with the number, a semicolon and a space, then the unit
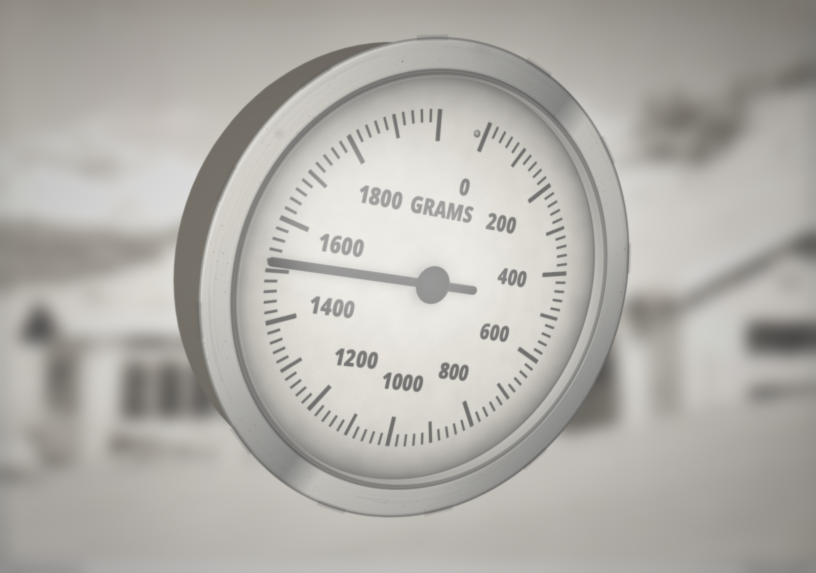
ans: 1520; g
